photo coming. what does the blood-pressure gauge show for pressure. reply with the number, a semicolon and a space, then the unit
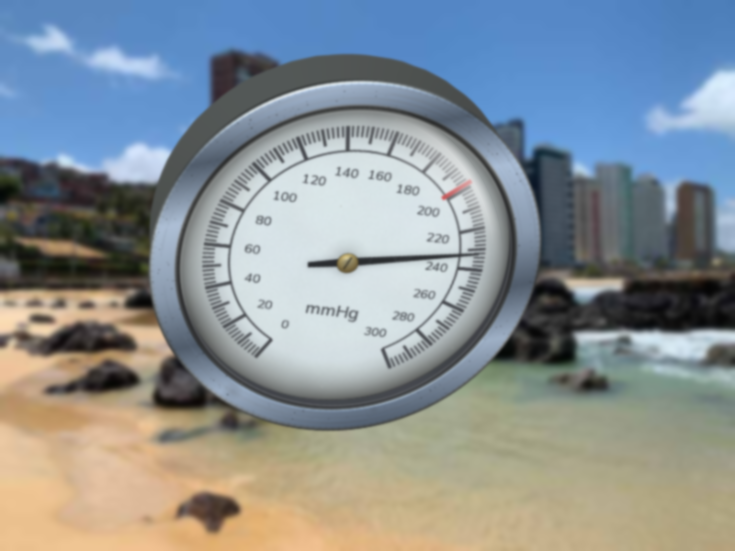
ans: 230; mmHg
